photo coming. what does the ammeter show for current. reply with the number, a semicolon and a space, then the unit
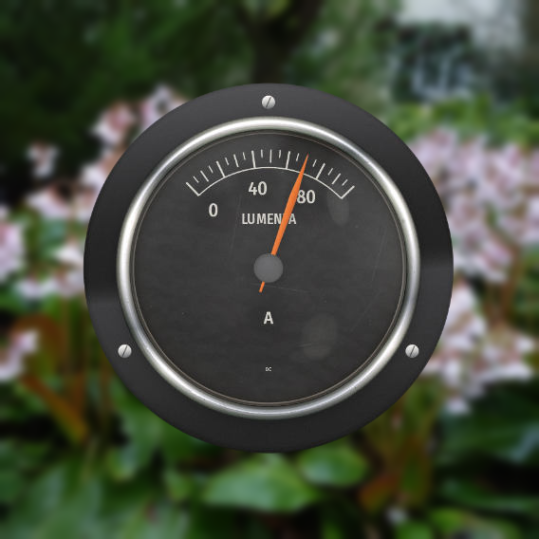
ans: 70; A
